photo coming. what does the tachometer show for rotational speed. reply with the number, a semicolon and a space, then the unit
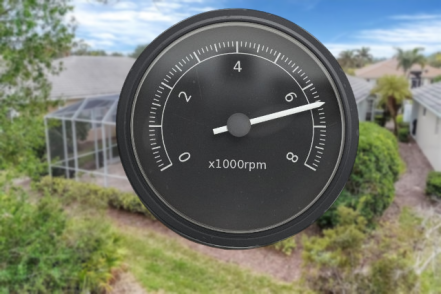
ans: 6500; rpm
